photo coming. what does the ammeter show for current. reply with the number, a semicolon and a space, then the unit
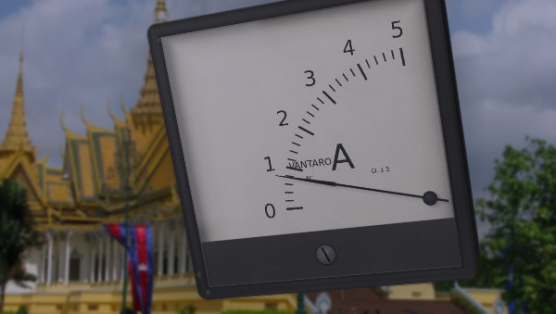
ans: 0.8; A
